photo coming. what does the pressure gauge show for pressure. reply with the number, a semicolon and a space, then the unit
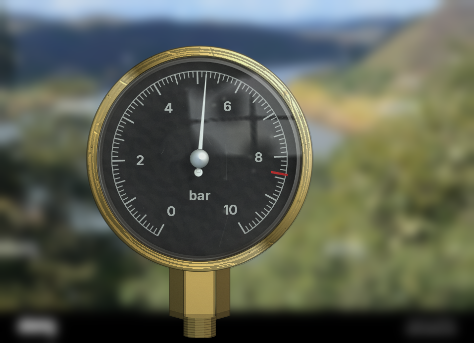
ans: 5.2; bar
